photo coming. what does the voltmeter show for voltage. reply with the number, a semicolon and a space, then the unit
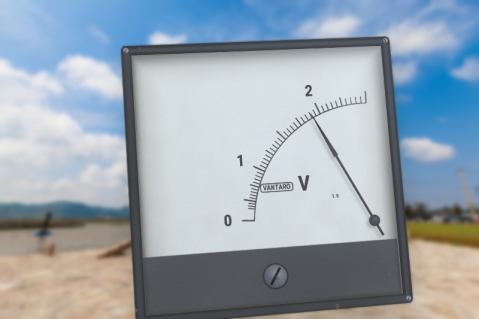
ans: 1.9; V
